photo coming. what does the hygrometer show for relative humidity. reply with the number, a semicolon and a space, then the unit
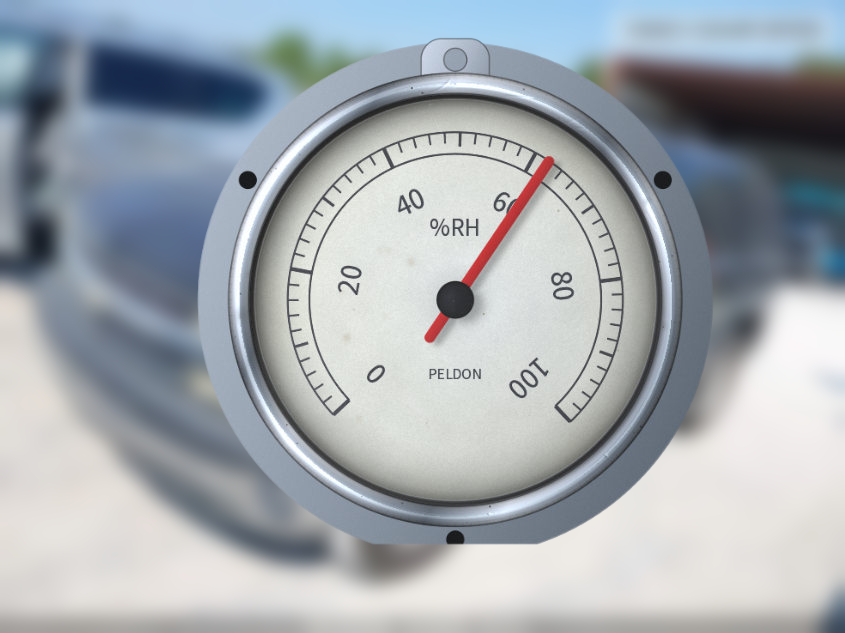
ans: 62; %
